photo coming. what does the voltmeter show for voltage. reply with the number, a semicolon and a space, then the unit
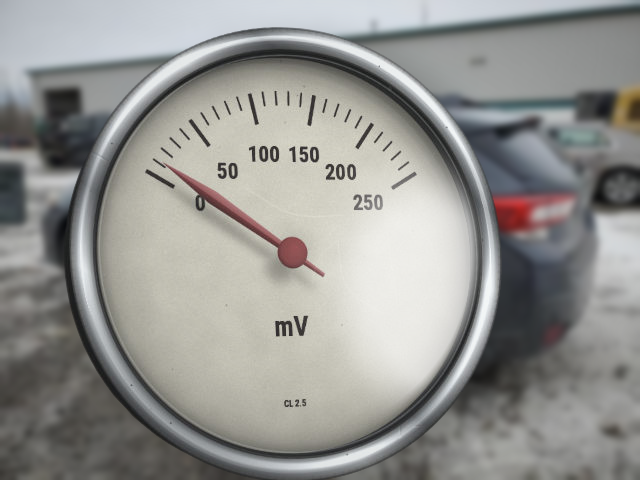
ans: 10; mV
